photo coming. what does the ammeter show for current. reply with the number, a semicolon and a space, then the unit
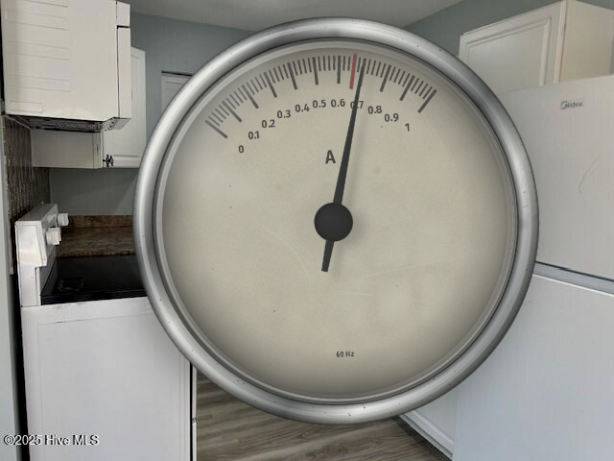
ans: 0.7; A
